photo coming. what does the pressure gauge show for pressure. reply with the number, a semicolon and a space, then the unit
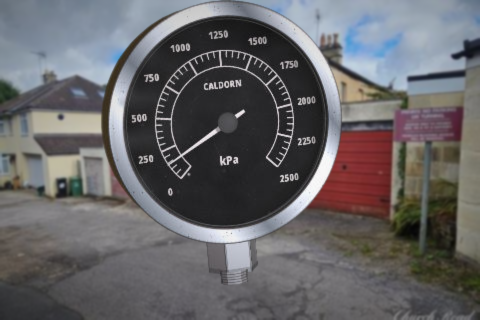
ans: 150; kPa
